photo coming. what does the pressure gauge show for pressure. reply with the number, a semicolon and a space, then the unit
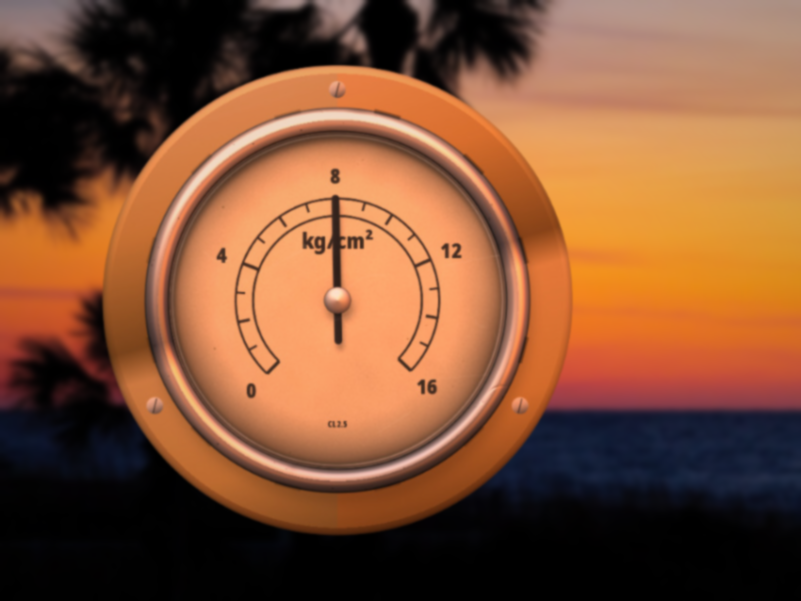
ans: 8; kg/cm²
